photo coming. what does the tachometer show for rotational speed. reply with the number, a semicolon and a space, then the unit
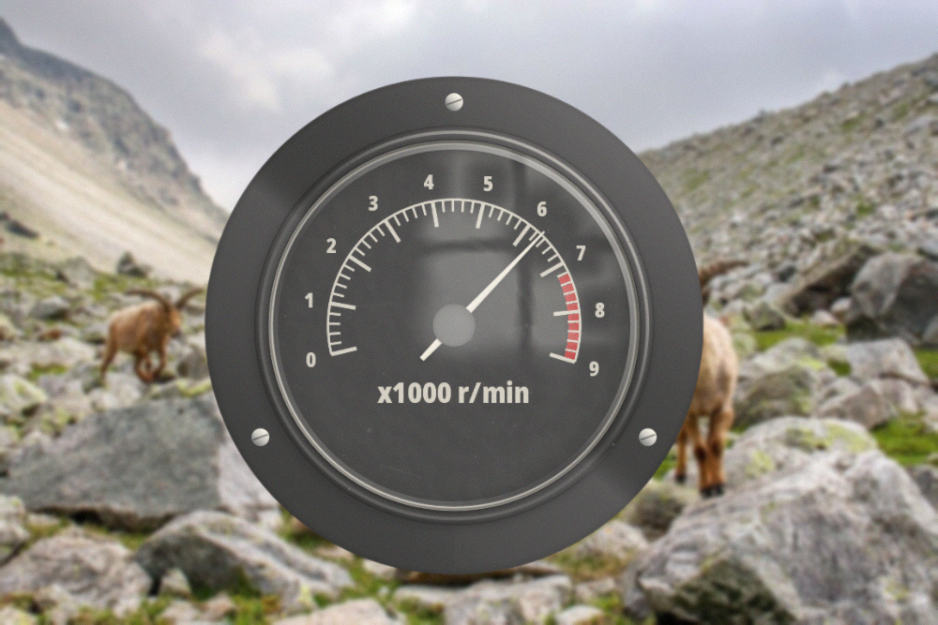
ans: 6300; rpm
